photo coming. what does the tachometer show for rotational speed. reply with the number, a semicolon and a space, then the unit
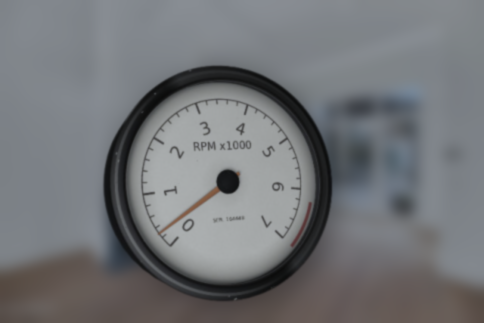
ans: 300; rpm
